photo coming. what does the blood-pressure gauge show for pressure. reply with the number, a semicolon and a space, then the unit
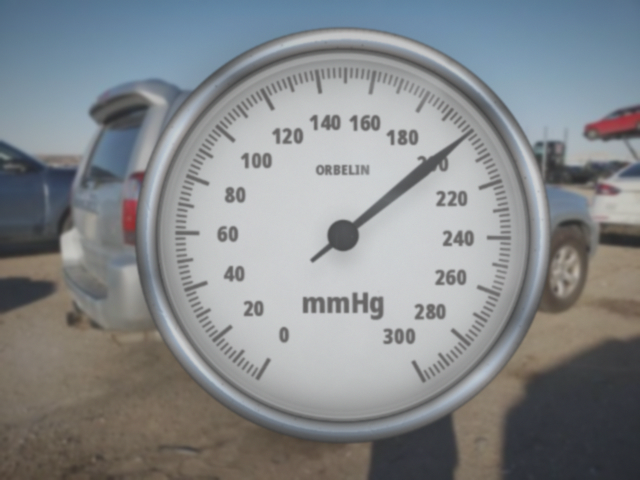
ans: 200; mmHg
